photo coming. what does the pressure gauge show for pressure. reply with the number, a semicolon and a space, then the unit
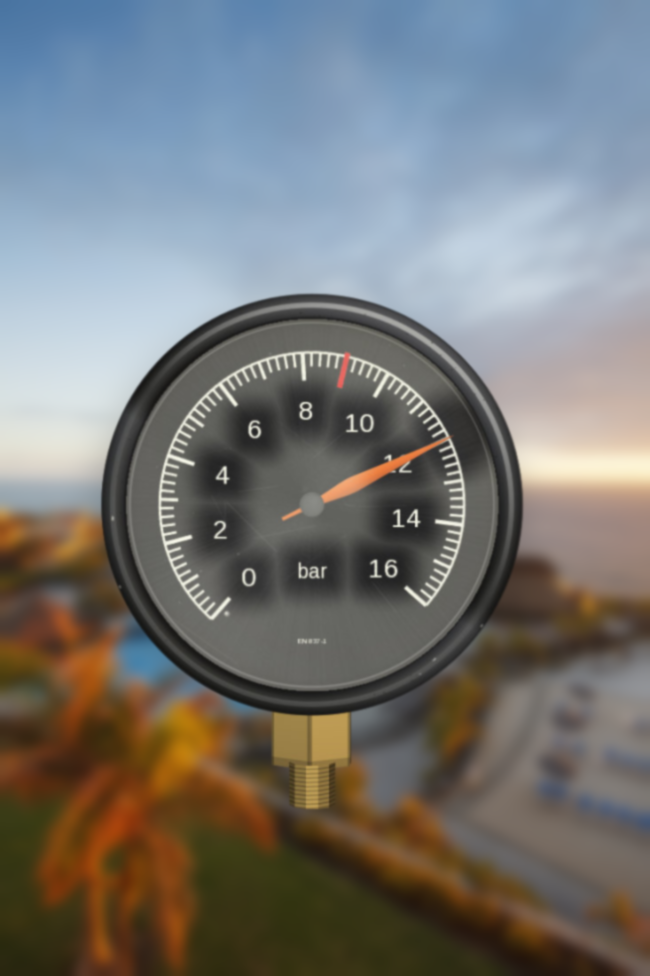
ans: 12; bar
